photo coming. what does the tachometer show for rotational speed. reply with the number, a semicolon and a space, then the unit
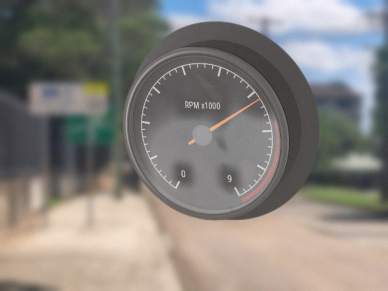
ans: 6200; rpm
